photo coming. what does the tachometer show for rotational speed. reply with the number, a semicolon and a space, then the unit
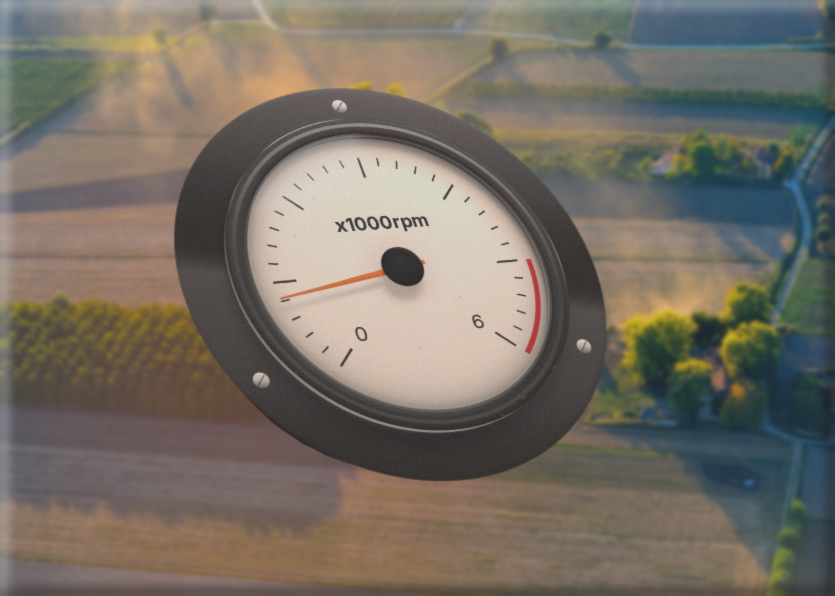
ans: 800; rpm
